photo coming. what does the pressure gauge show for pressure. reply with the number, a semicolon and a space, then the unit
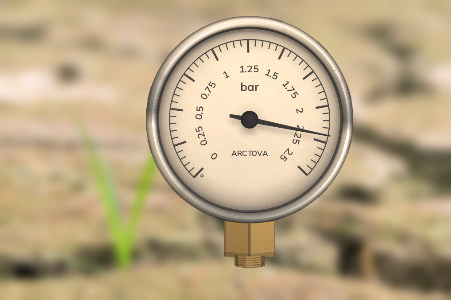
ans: 2.2; bar
